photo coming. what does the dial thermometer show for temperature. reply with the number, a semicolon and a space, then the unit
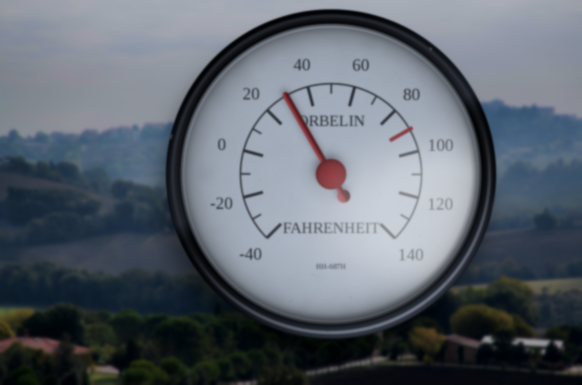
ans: 30; °F
